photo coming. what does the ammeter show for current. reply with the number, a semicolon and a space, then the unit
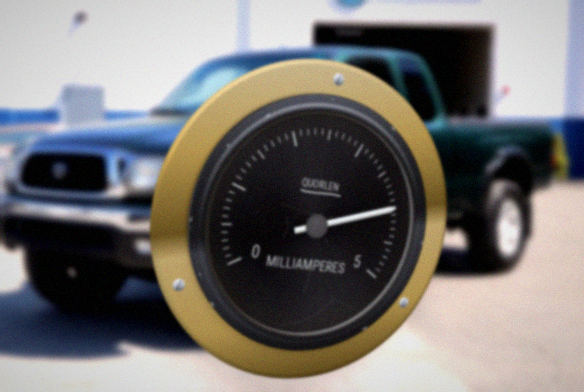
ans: 4; mA
